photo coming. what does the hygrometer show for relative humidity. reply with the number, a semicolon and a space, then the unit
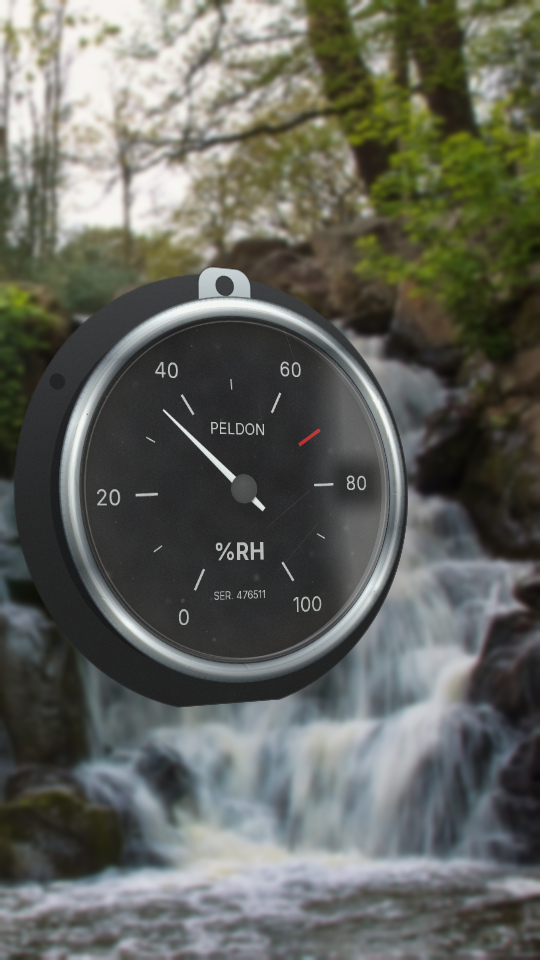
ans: 35; %
